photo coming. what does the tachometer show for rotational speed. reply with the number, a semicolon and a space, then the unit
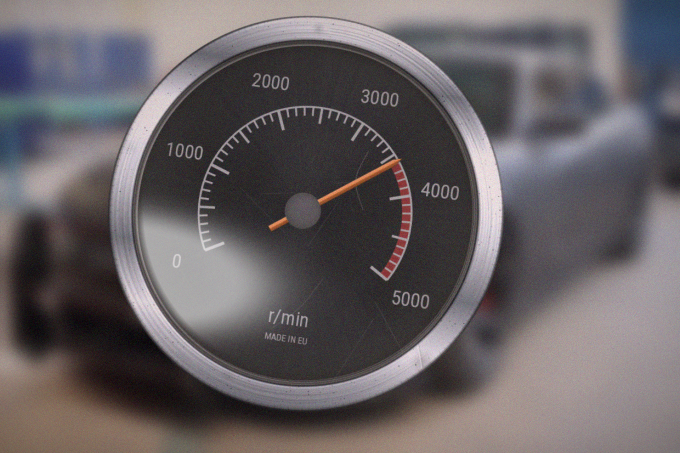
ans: 3600; rpm
